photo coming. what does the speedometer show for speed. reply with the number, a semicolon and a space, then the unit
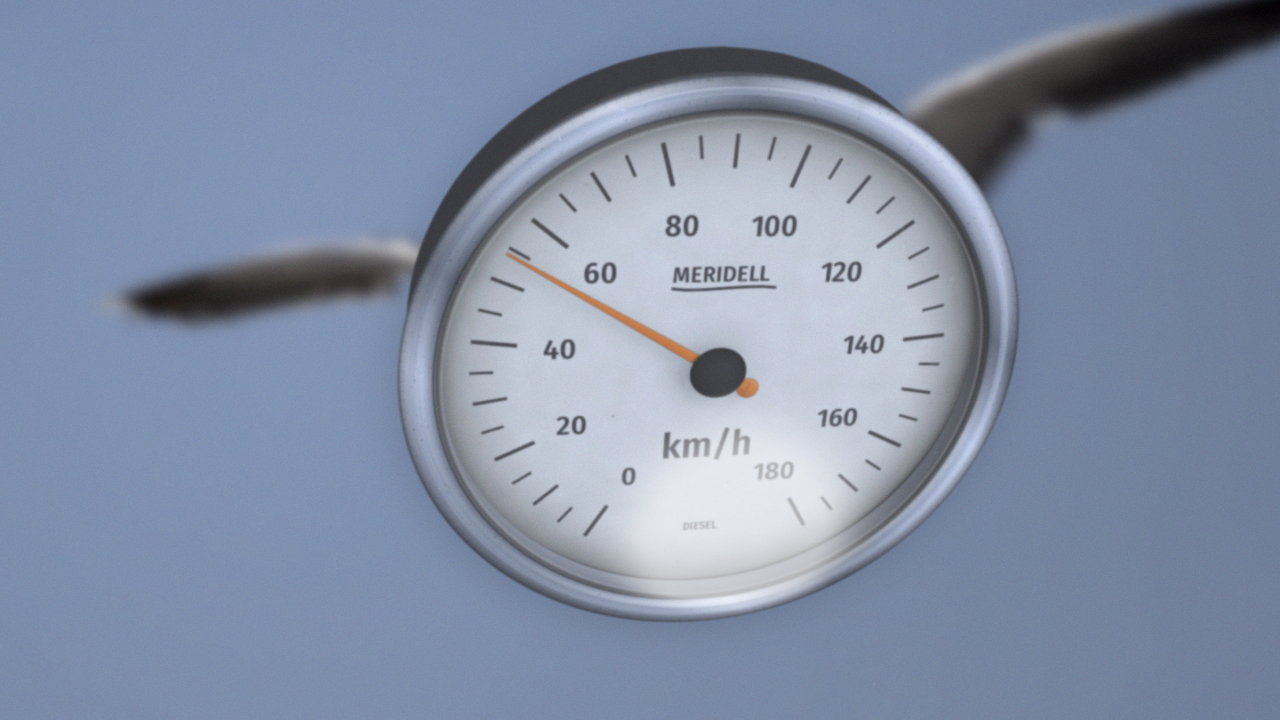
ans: 55; km/h
